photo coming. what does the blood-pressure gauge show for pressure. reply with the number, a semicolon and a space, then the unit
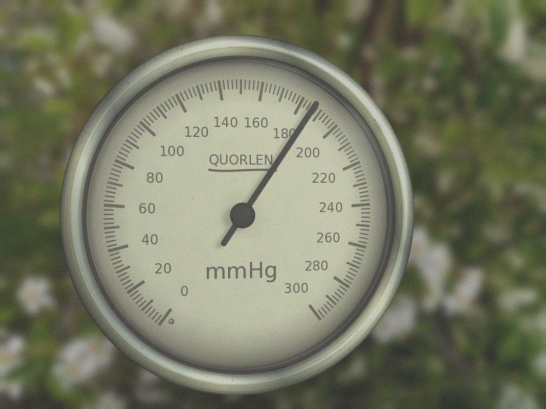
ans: 186; mmHg
